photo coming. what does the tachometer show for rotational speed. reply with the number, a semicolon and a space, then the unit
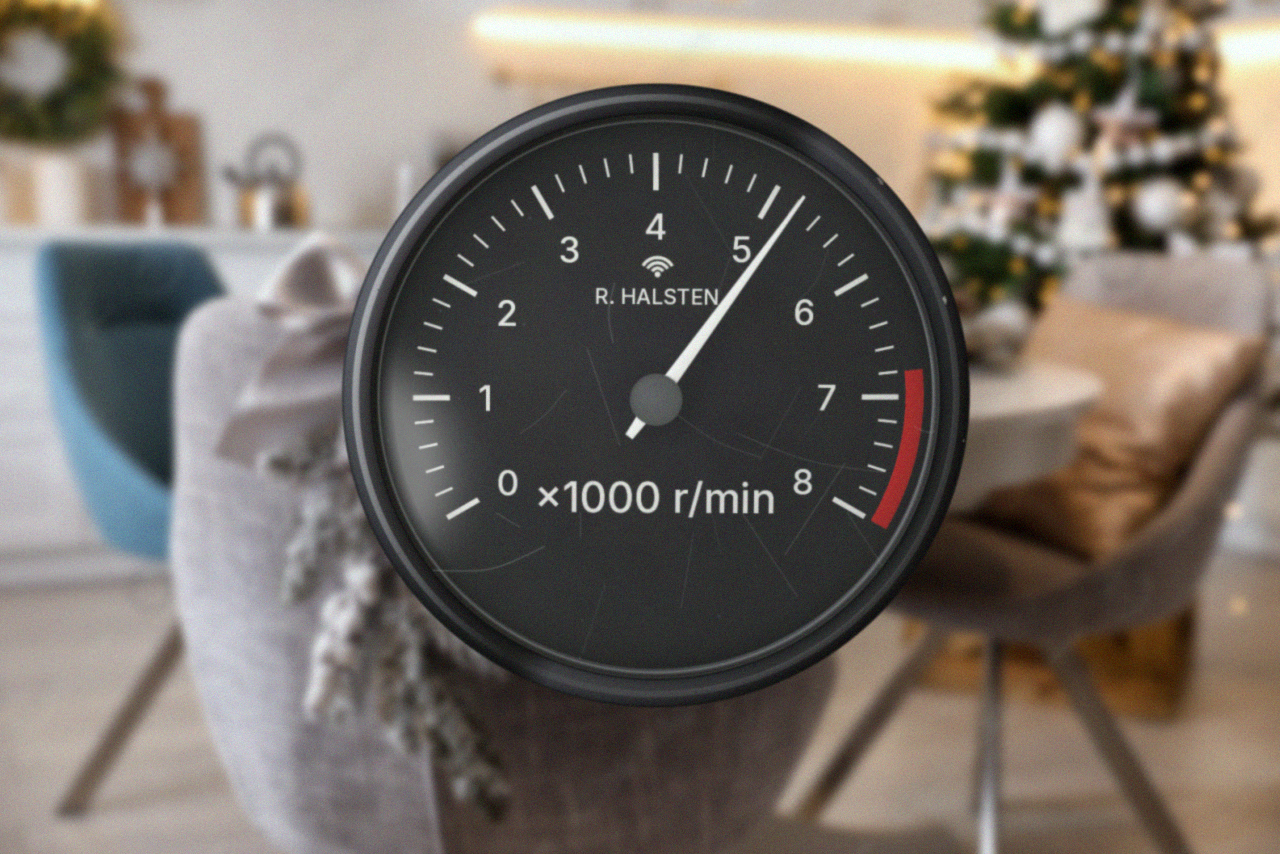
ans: 5200; rpm
